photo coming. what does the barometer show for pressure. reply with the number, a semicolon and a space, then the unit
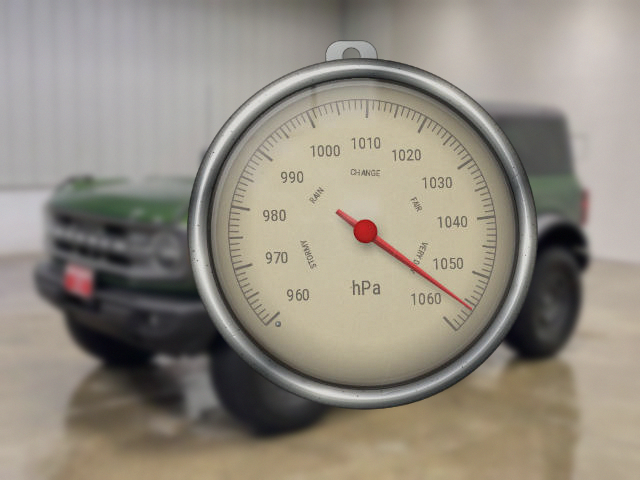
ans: 1056; hPa
